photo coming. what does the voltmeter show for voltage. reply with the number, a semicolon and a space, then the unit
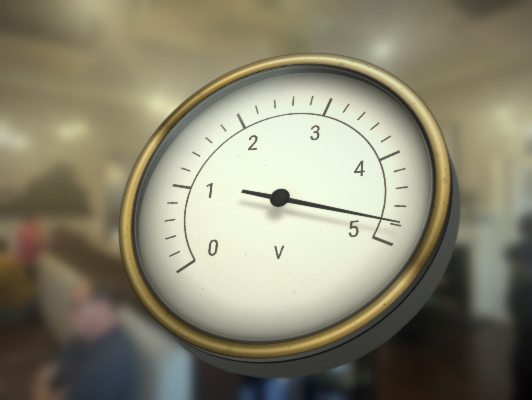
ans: 4.8; V
